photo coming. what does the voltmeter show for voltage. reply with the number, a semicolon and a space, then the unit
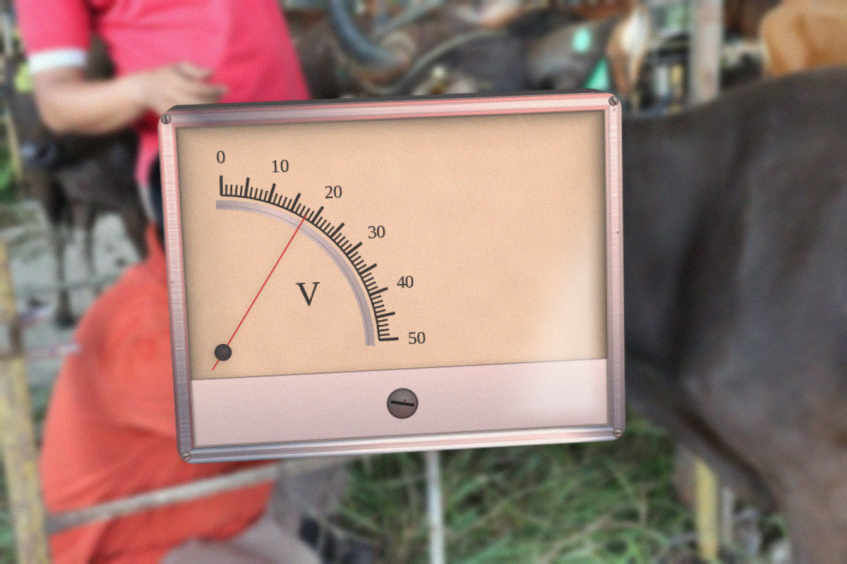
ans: 18; V
